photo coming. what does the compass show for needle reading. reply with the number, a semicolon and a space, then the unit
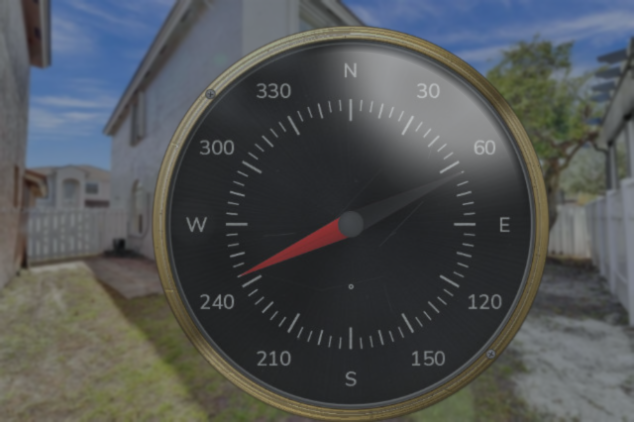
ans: 245; °
